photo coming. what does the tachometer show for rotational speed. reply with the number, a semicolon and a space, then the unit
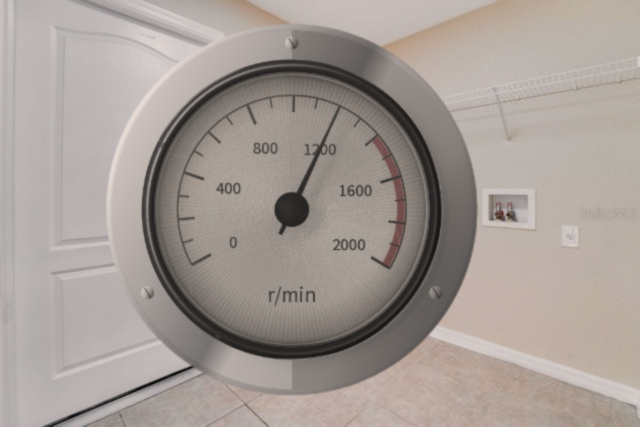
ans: 1200; rpm
